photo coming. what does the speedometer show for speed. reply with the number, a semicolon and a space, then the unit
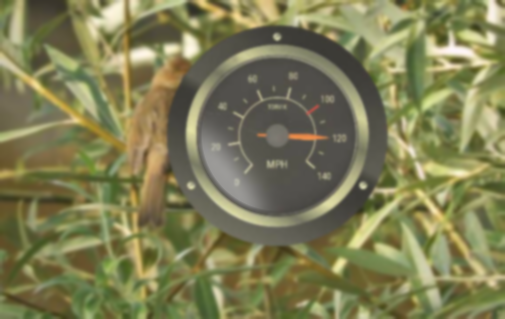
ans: 120; mph
